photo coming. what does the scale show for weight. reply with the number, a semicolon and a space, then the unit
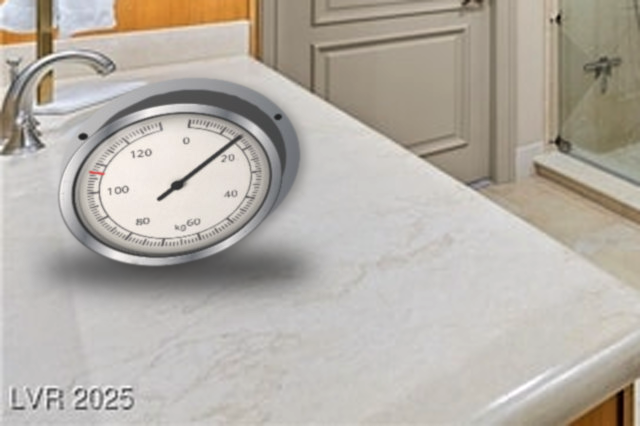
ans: 15; kg
